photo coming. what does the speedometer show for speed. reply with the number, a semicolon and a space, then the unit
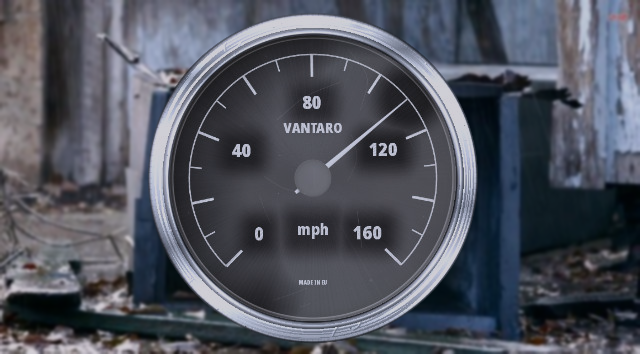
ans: 110; mph
